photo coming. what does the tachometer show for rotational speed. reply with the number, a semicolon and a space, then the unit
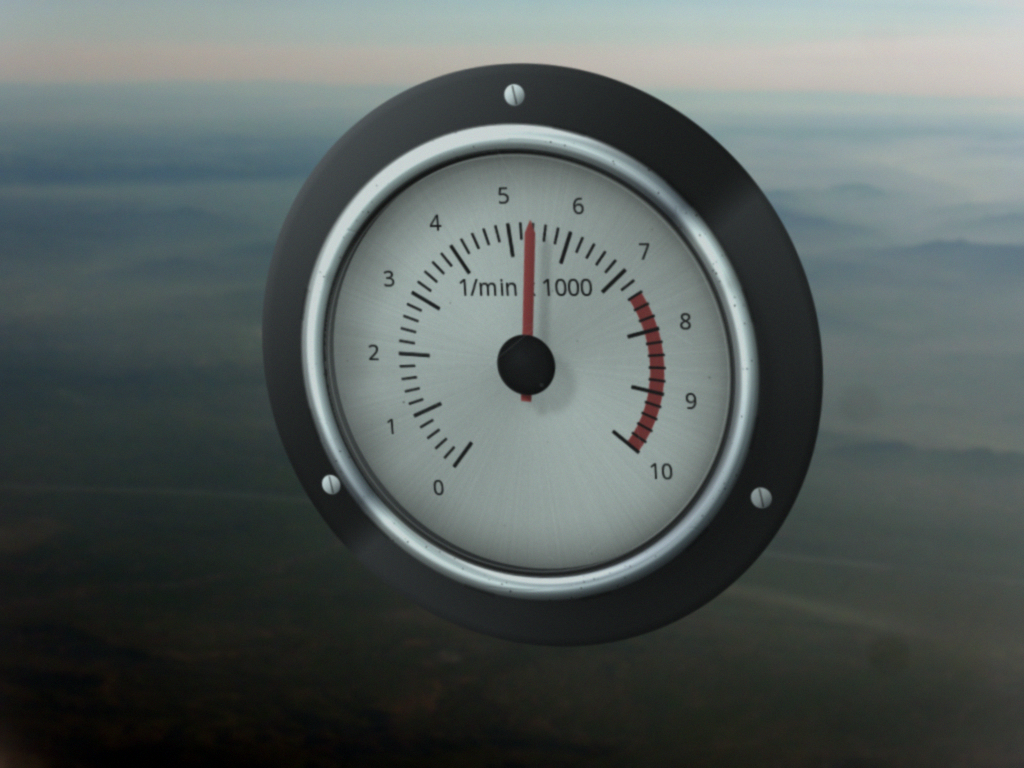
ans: 5400; rpm
